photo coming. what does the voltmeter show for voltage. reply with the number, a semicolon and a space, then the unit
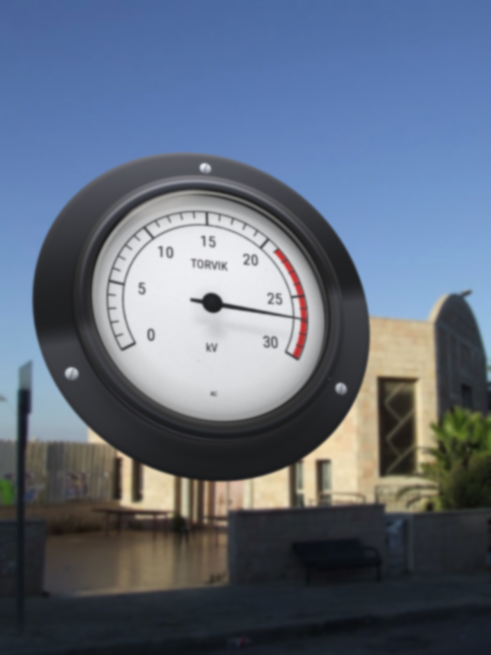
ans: 27; kV
